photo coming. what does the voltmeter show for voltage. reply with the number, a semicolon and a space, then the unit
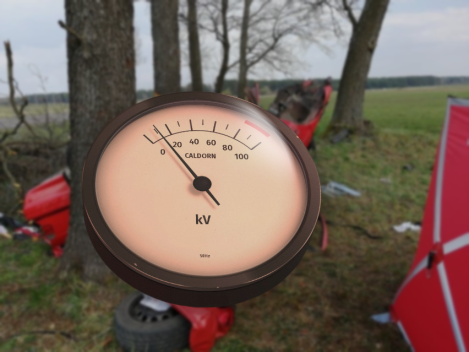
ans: 10; kV
